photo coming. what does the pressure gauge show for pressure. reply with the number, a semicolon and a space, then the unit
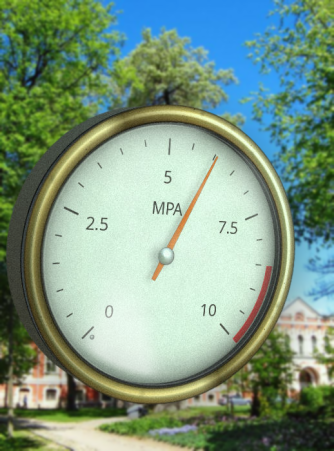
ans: 6; MPa
